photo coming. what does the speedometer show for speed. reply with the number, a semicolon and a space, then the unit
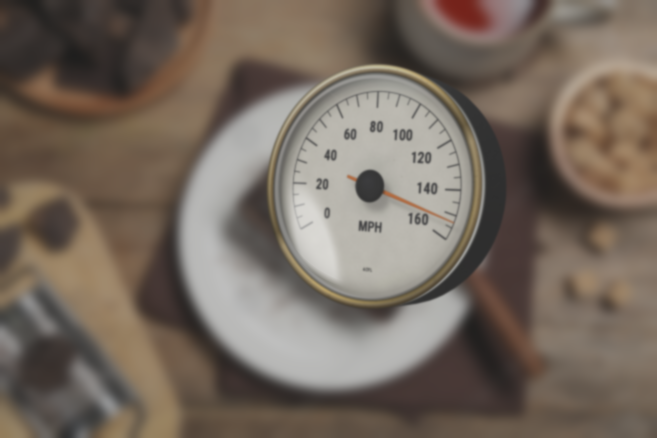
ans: 152.5; mph
